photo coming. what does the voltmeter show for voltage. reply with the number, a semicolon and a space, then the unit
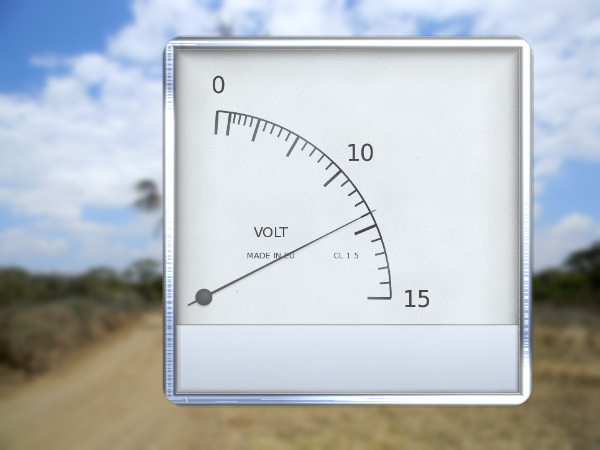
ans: 12; V
